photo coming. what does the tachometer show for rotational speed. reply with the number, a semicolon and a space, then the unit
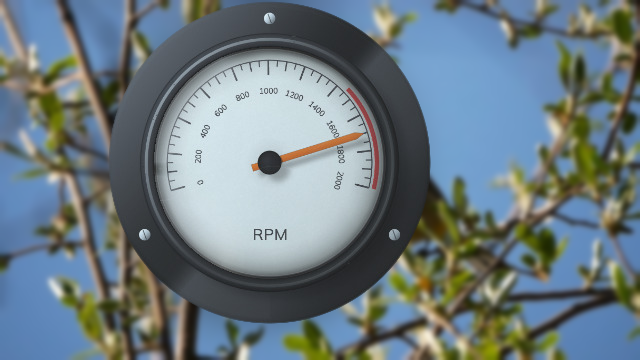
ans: 1700; rpm
